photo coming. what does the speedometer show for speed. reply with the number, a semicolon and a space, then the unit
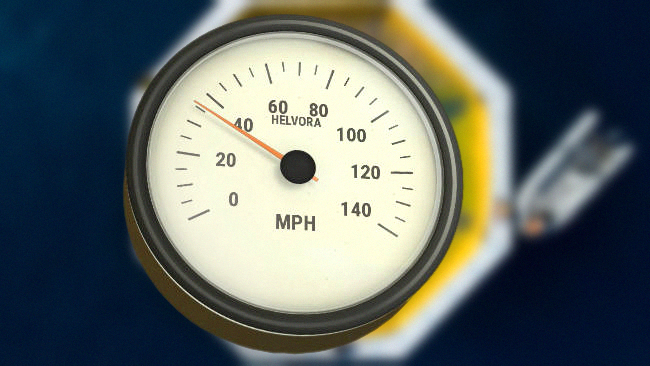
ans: 35; mph
